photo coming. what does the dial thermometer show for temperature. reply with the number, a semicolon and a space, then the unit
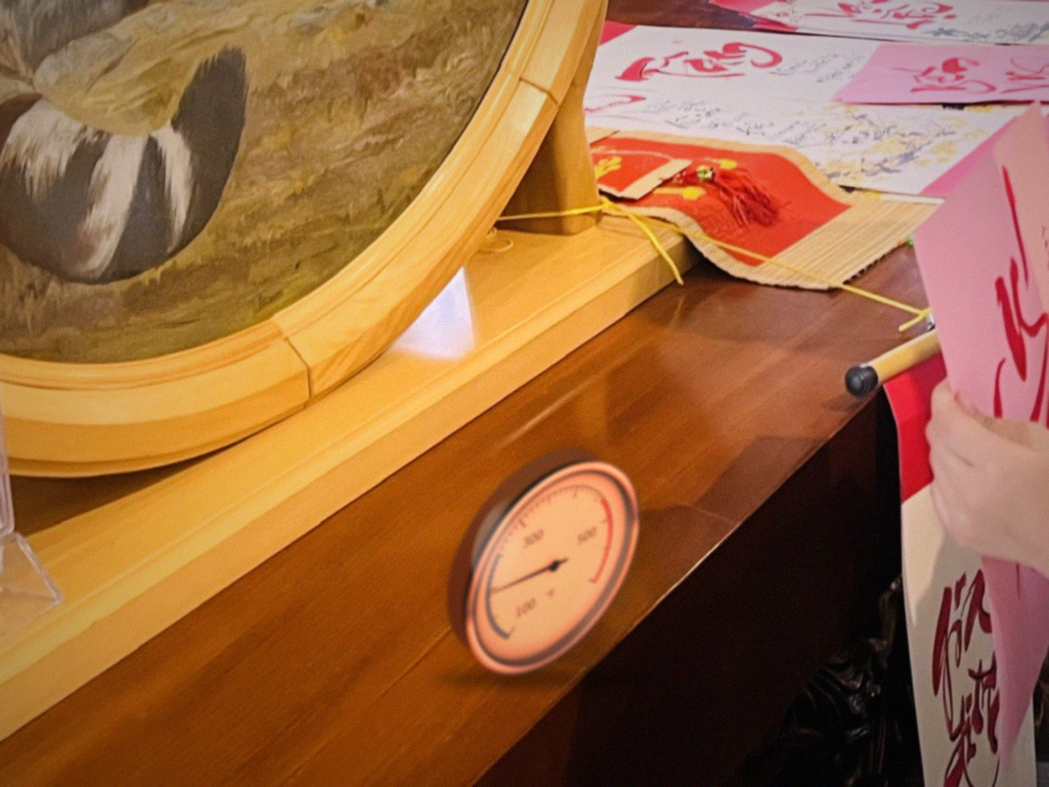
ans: 200; °F
